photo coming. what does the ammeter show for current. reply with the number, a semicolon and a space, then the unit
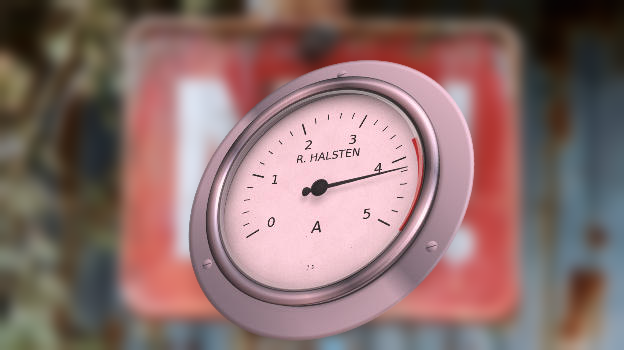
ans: 4.2; A
